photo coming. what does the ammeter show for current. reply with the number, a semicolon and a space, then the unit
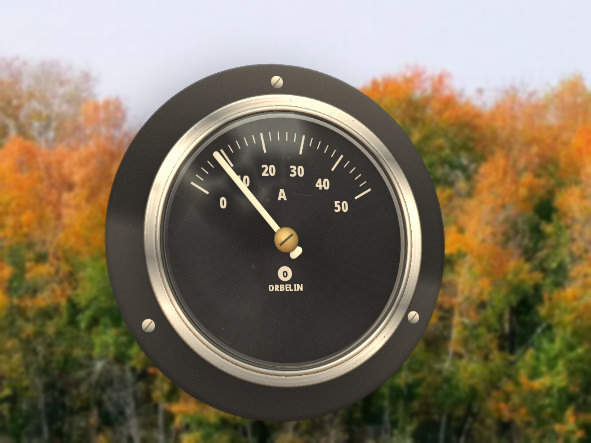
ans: 8; A
